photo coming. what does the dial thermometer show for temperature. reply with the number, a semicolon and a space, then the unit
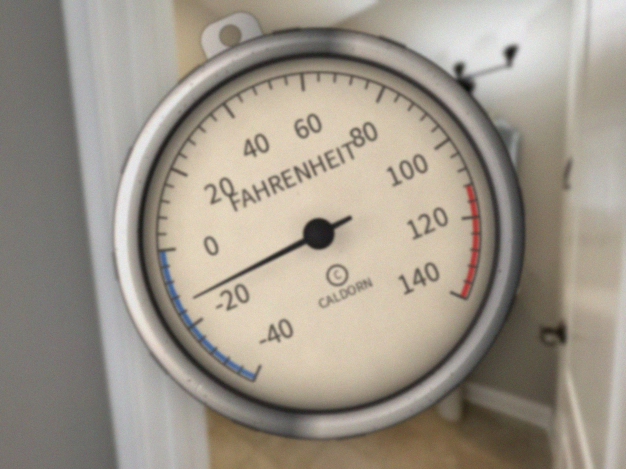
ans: -14; °F
